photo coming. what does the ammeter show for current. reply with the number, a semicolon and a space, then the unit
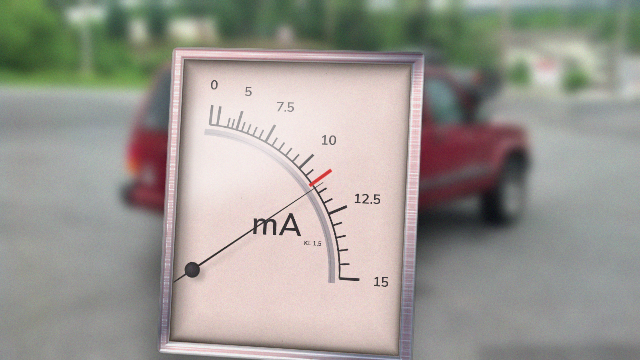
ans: 11.25; mA
